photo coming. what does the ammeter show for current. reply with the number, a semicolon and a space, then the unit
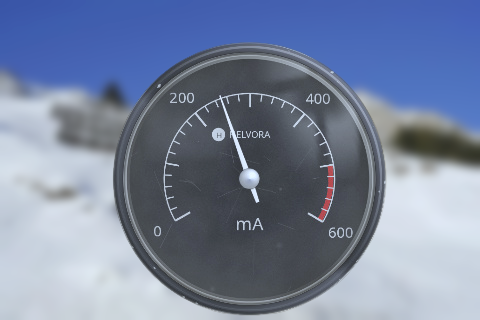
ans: 250; mA
